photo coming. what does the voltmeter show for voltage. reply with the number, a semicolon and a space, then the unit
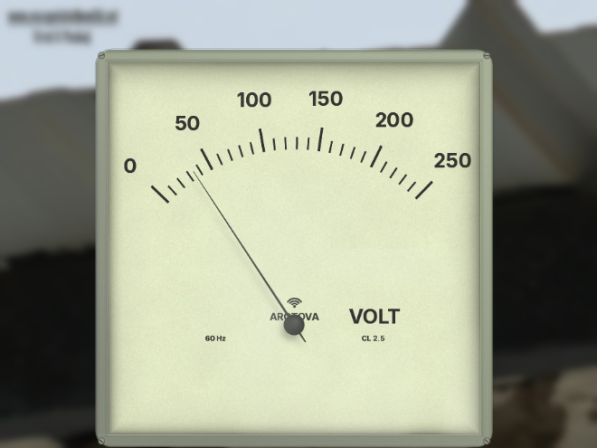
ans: 35; V
